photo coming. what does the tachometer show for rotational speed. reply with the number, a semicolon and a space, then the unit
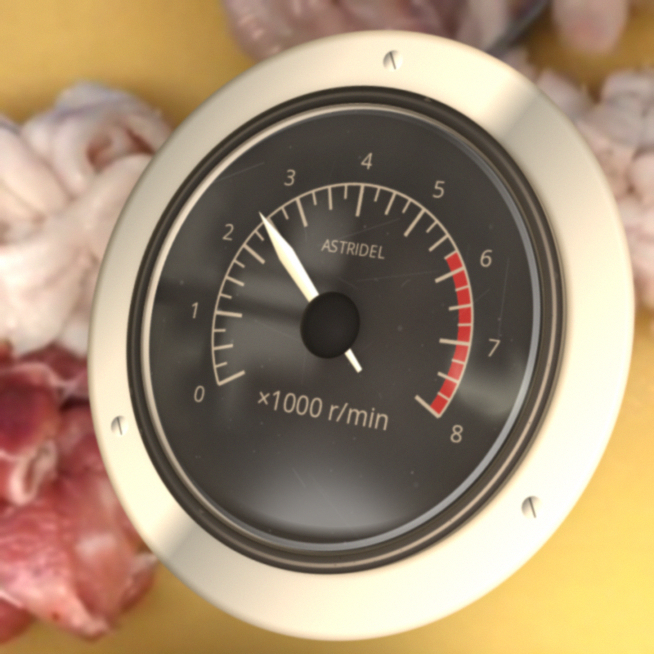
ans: 2500; rpm
